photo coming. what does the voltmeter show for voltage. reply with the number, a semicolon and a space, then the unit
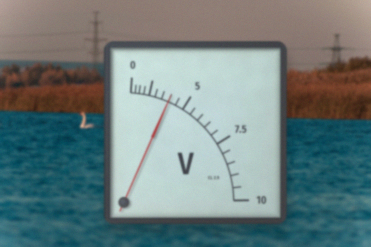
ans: 4; V
